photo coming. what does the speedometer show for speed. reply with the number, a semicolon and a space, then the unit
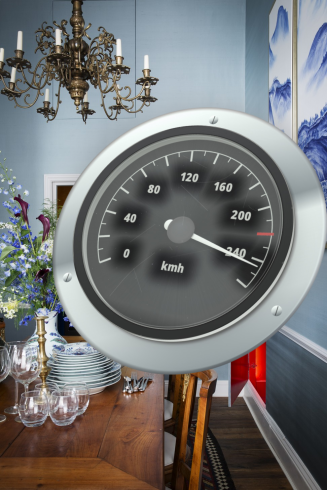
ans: 245; km/h
